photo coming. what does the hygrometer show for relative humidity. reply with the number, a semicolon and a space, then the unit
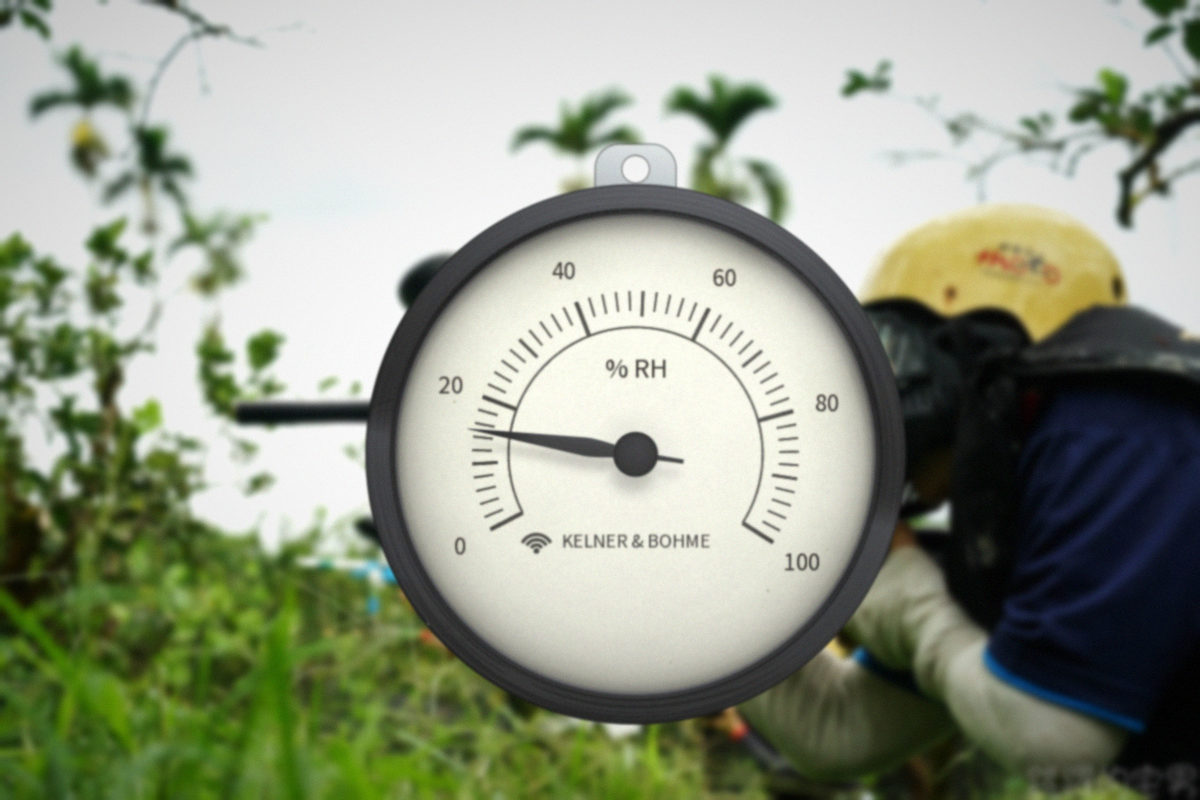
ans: 15; %
